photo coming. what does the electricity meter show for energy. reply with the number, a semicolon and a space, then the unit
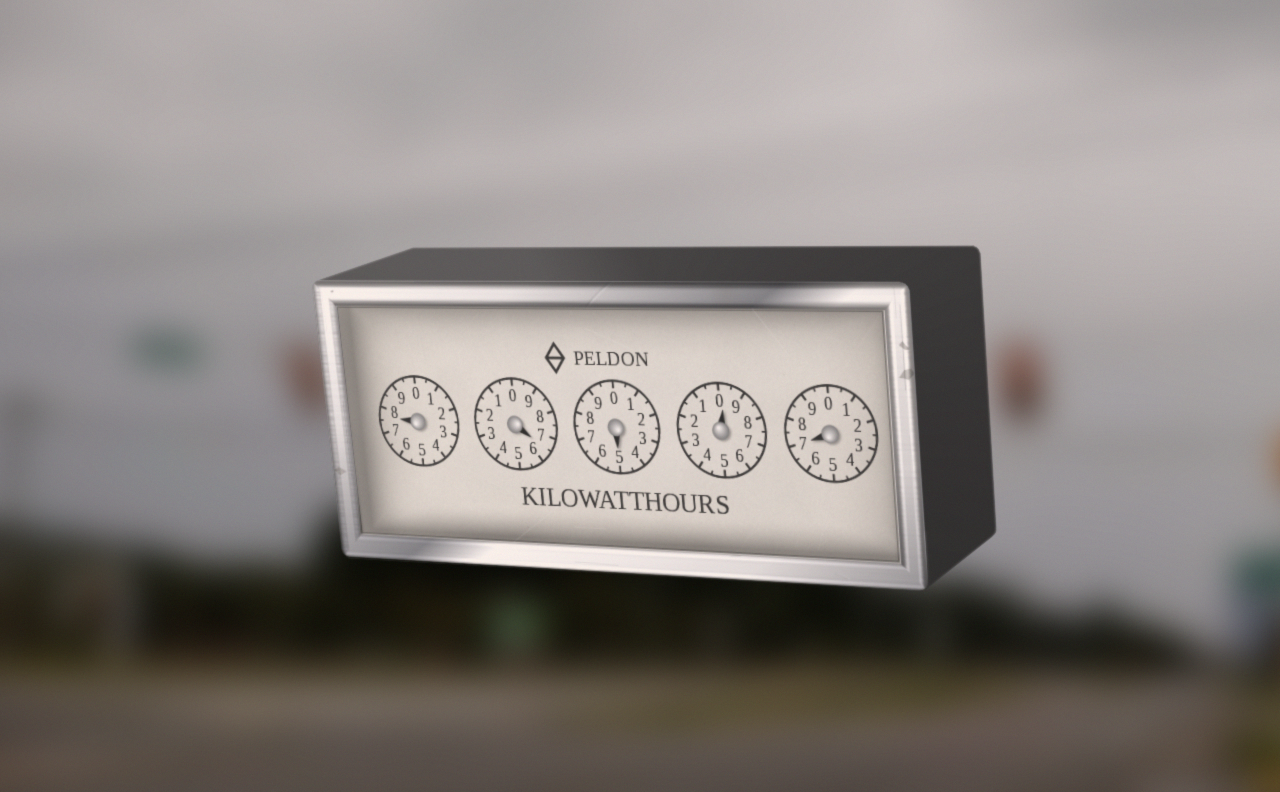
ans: 76497; kWh
